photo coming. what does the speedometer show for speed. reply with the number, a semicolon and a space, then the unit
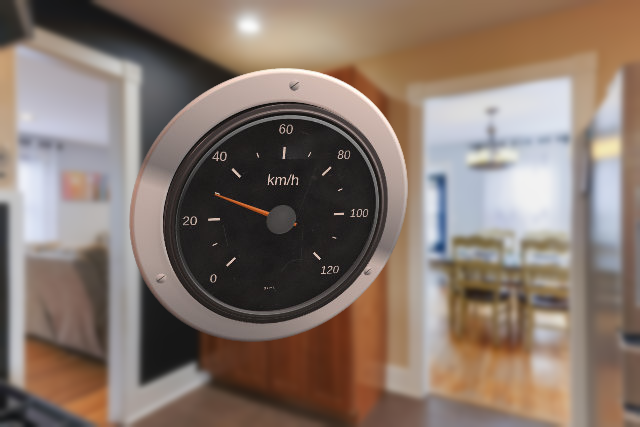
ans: 30; km/h
